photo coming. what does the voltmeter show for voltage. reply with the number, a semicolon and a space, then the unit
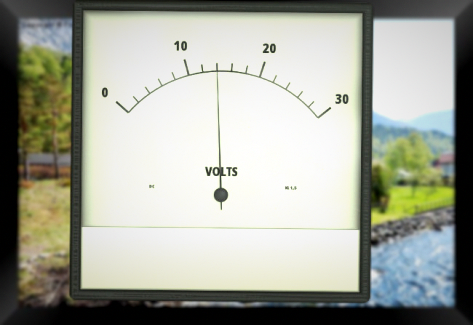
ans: 14; V
